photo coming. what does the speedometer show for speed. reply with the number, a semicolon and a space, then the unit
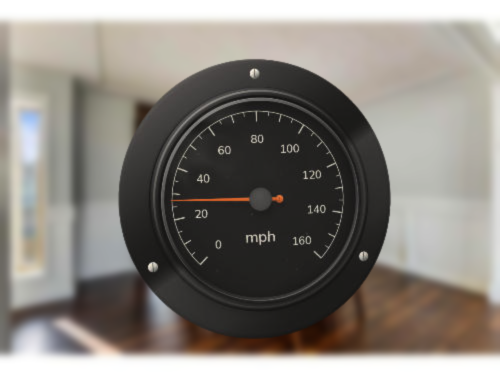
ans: 27.5; mph
